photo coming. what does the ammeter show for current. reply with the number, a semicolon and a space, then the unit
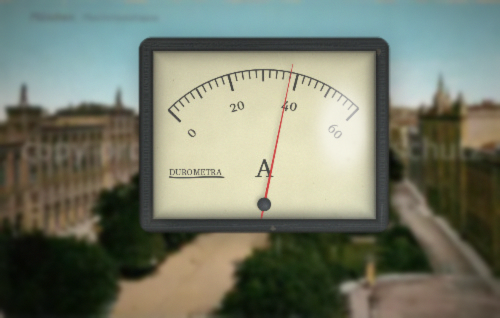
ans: 38; A
